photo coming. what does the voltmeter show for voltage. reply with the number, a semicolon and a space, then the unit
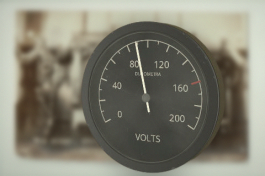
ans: 90; V
